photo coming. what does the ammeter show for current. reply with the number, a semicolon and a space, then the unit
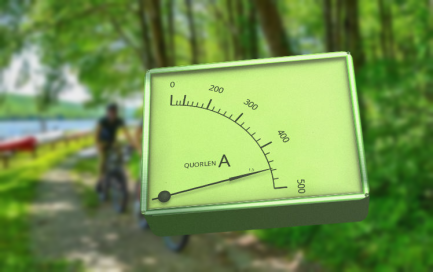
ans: 460; A
